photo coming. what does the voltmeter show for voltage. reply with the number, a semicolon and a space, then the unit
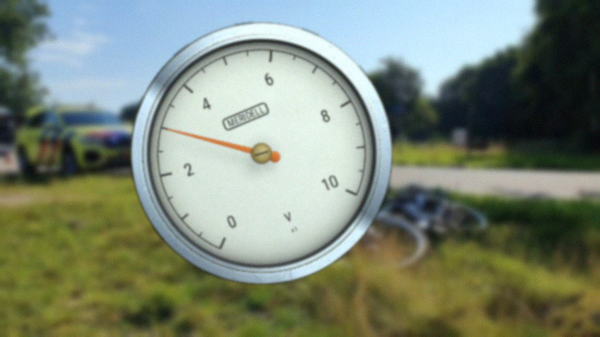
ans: 3; V
